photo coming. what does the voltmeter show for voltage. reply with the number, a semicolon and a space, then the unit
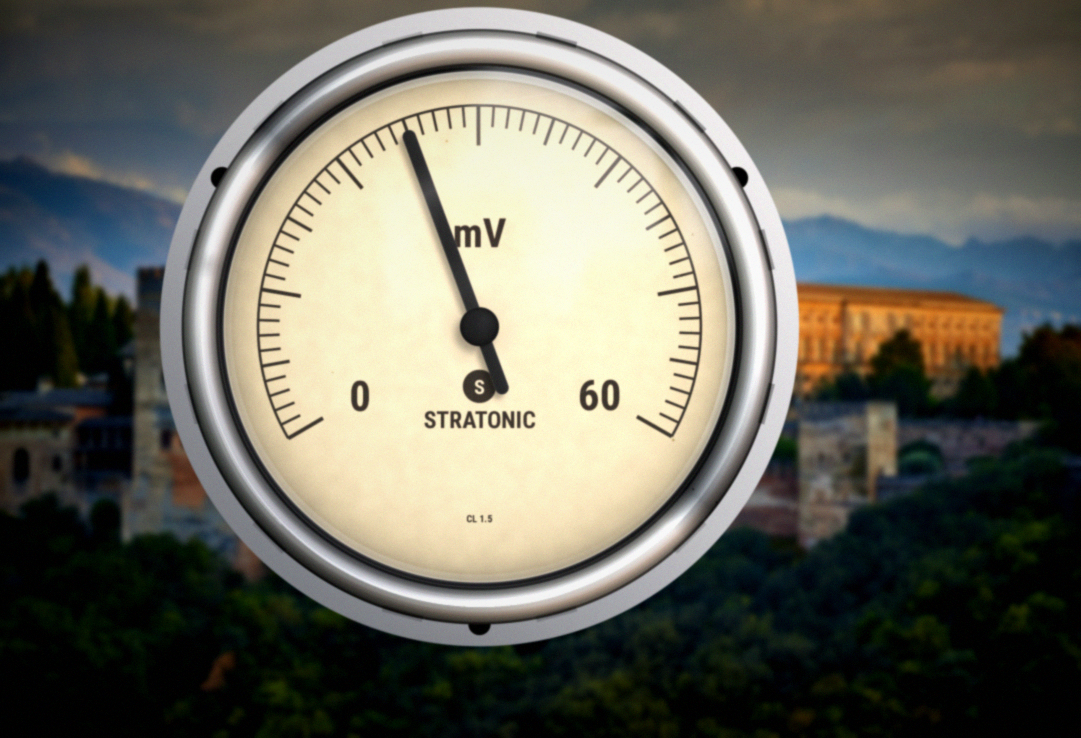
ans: 25; mV
